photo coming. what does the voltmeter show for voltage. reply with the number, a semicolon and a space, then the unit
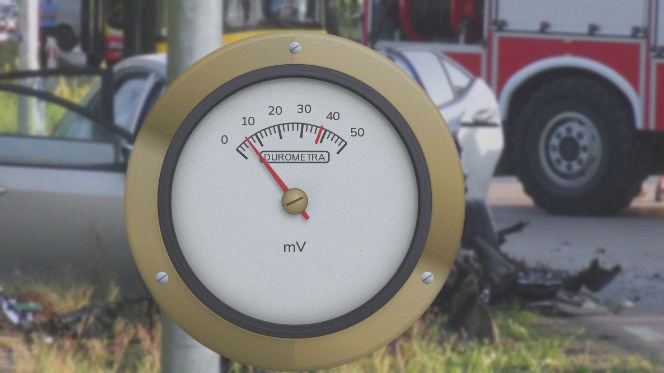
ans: 6; mV
